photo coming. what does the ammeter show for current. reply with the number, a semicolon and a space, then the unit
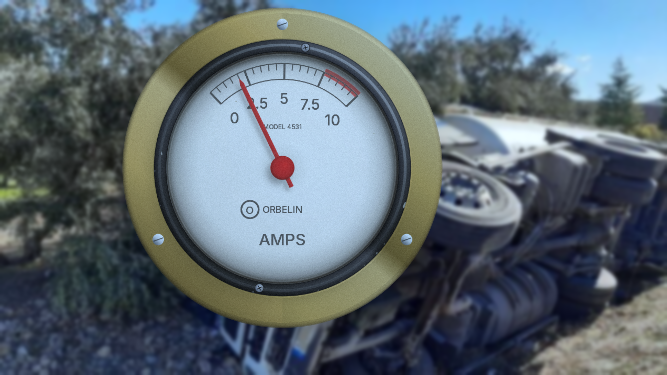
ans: 2; A
